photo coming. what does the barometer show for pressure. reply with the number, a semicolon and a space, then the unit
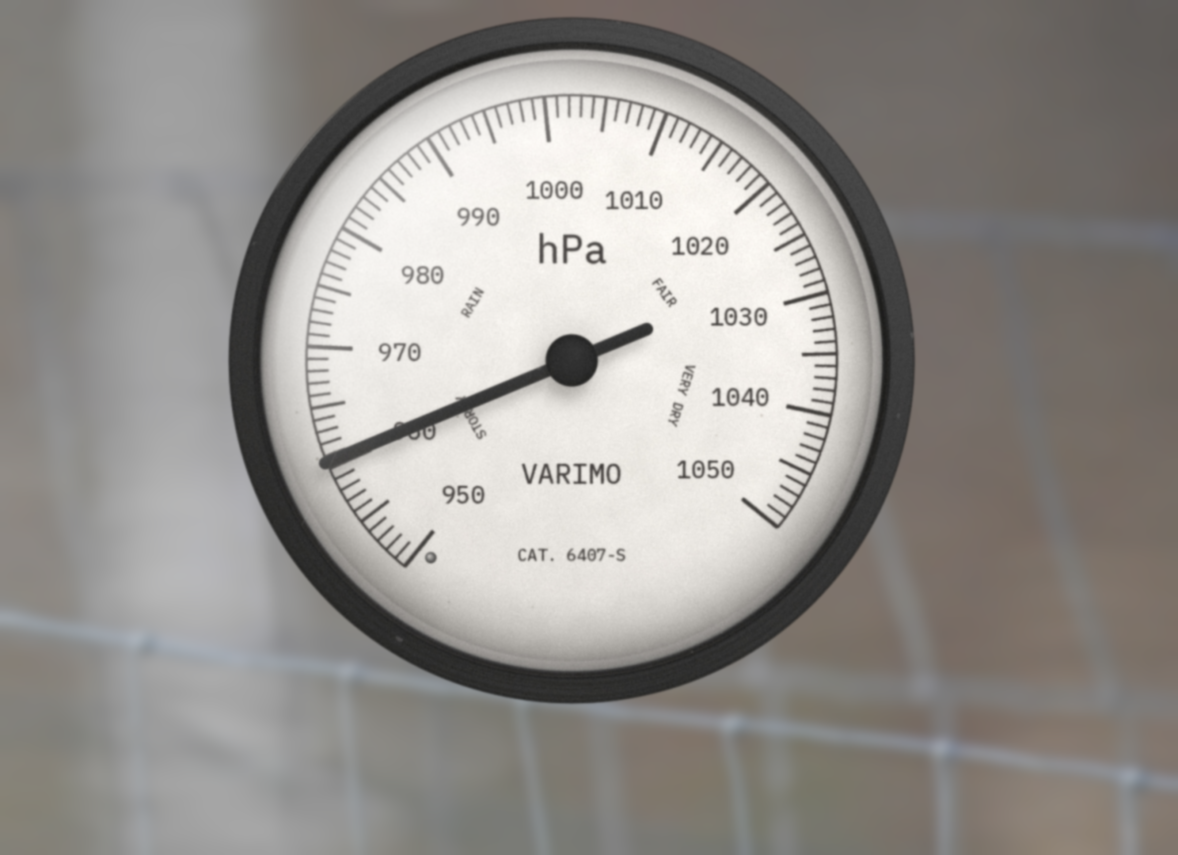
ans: 960.5; hPa
